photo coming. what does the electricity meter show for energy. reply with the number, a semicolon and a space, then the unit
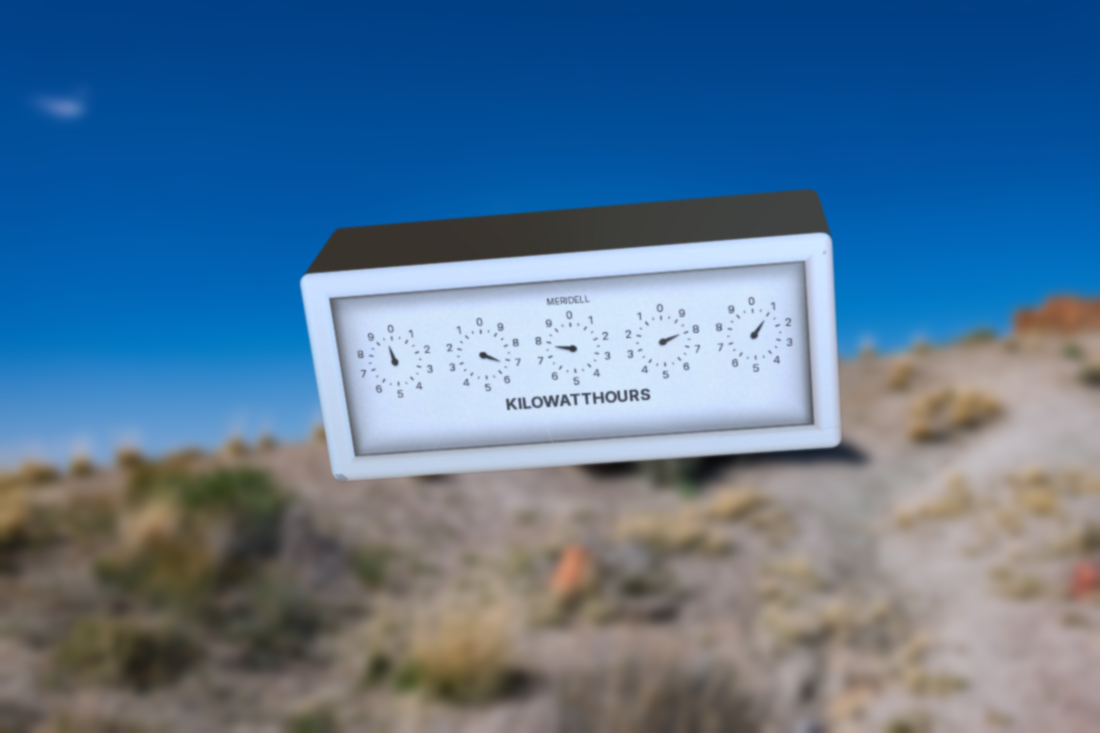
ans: 96781; kWh
